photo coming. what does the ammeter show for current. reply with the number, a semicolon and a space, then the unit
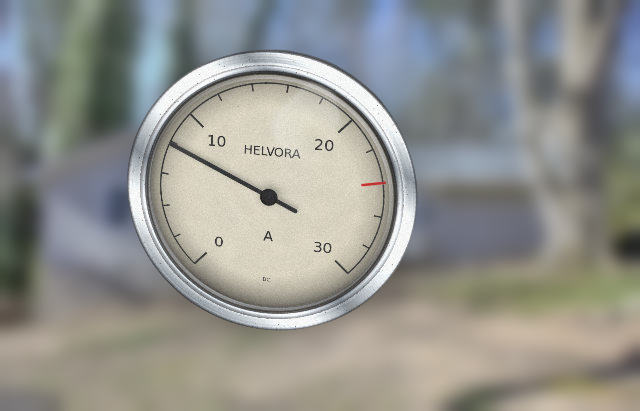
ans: 8; A
